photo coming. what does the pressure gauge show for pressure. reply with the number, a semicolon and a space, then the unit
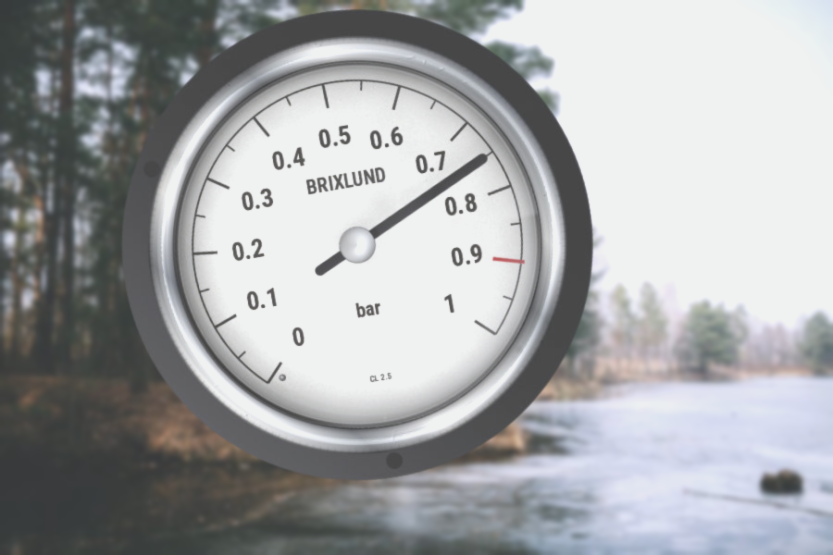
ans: 0.75; bar
